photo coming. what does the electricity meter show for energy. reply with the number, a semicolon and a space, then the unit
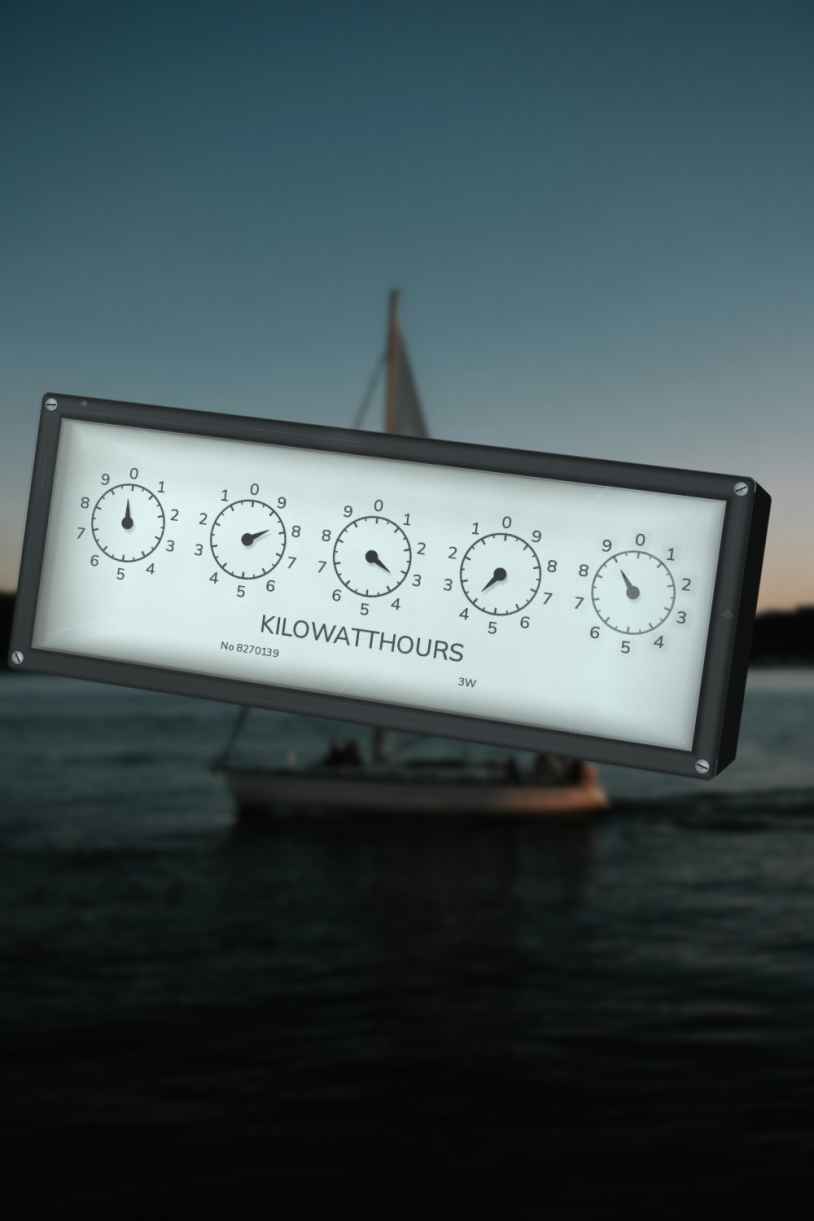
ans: 98339; kWh
